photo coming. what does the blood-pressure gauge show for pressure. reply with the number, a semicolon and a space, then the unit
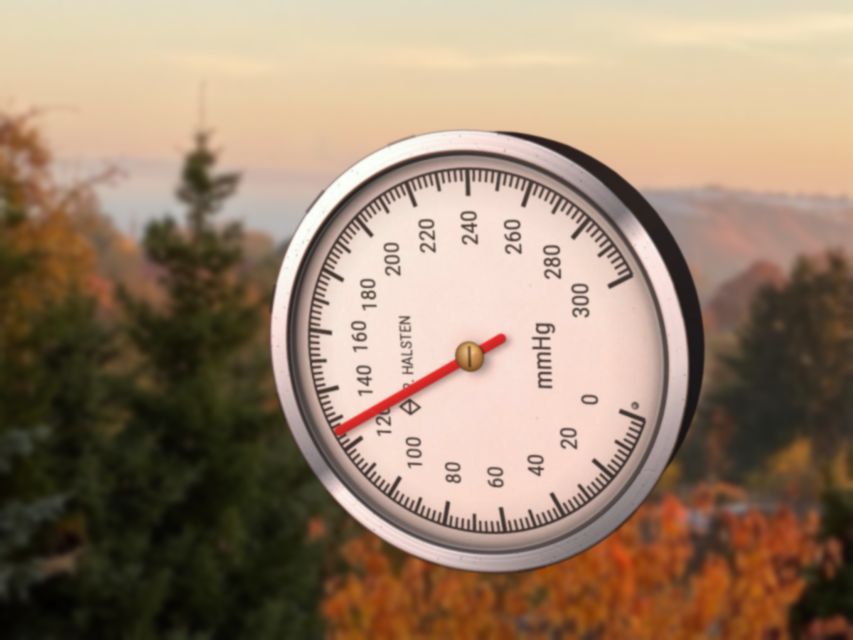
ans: 126; mmHg
